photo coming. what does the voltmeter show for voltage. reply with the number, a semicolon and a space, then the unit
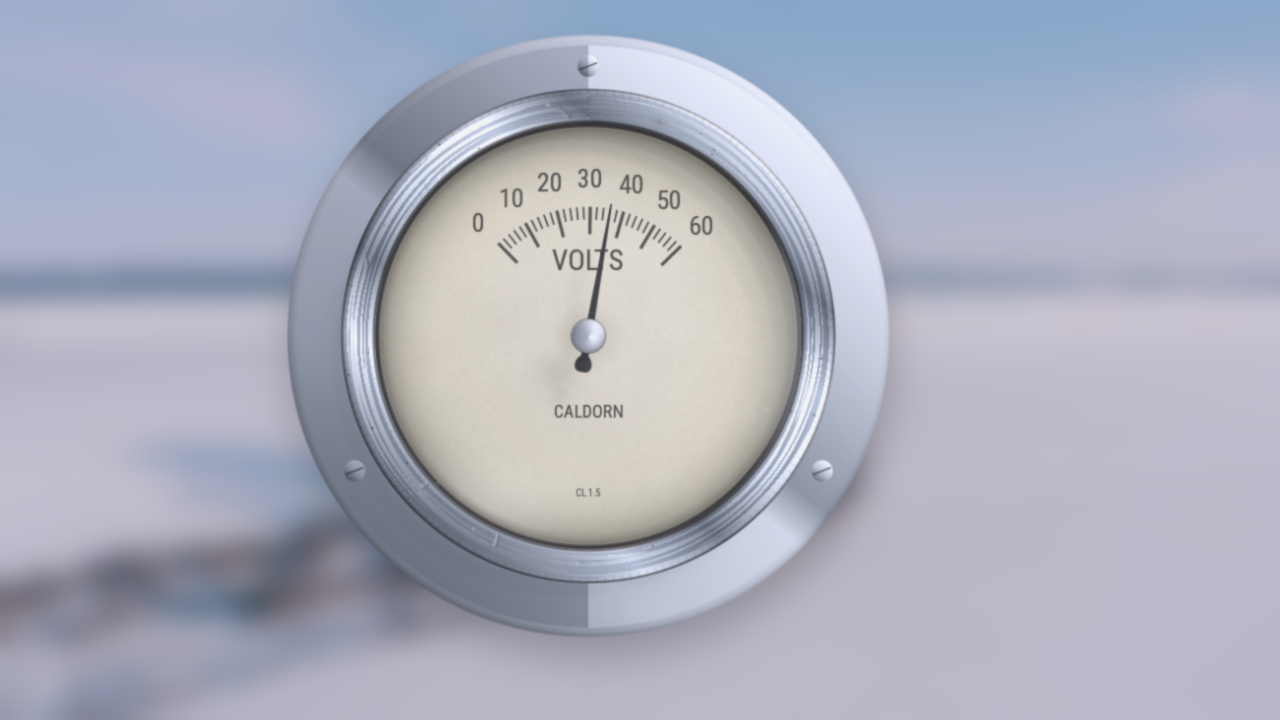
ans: 36; V
